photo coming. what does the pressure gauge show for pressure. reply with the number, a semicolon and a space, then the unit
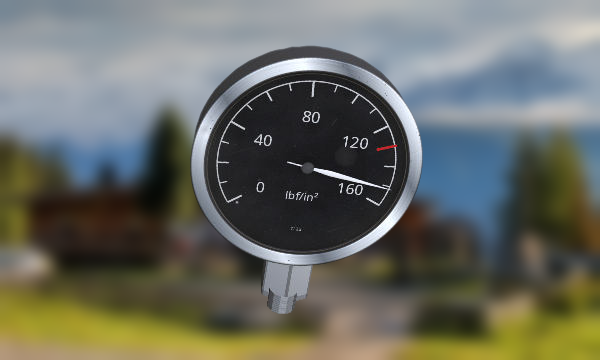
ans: 150; psi
